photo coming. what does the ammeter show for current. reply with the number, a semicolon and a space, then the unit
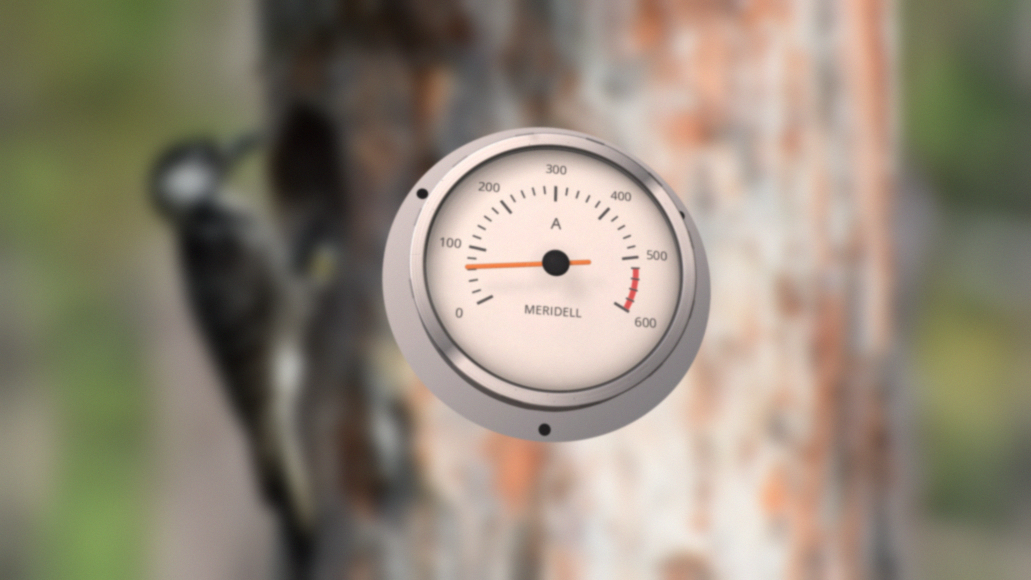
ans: 60; A
